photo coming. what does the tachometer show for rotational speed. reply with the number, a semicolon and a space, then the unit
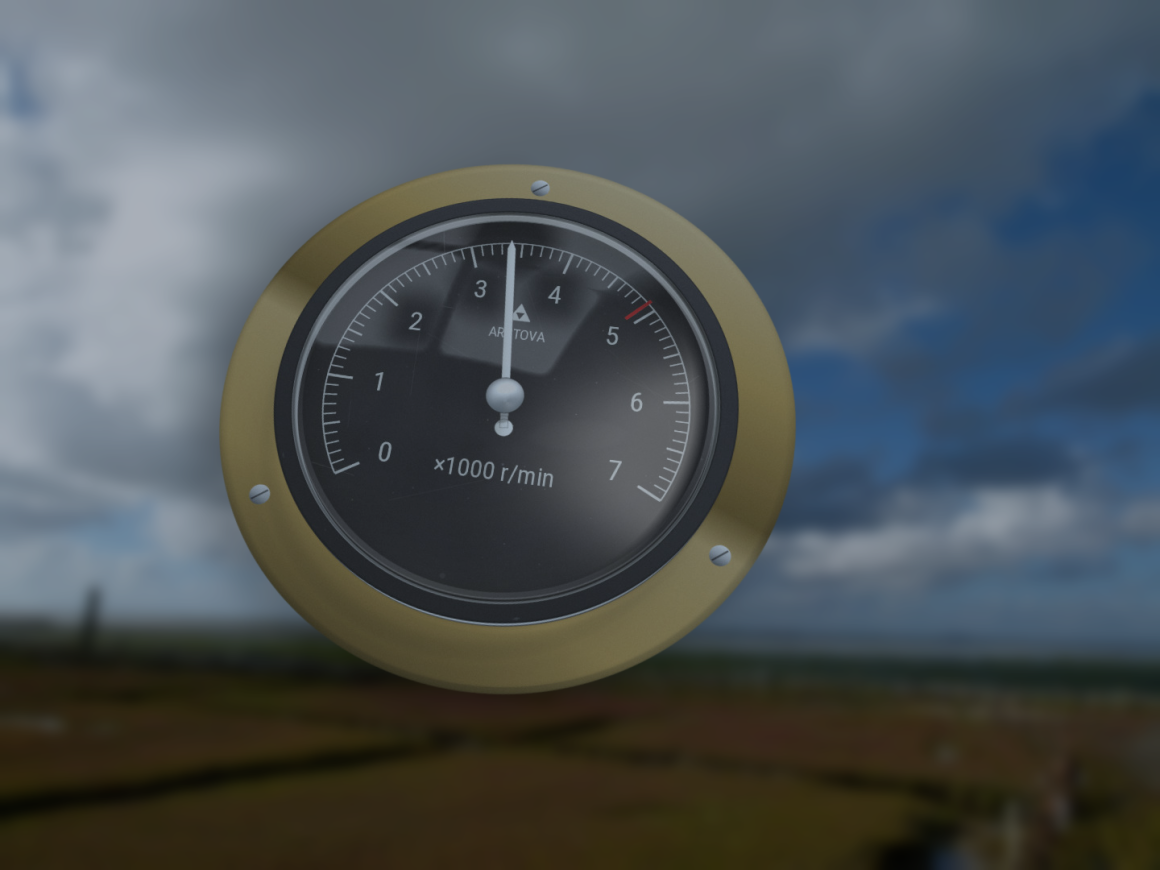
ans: 3400; rpm
